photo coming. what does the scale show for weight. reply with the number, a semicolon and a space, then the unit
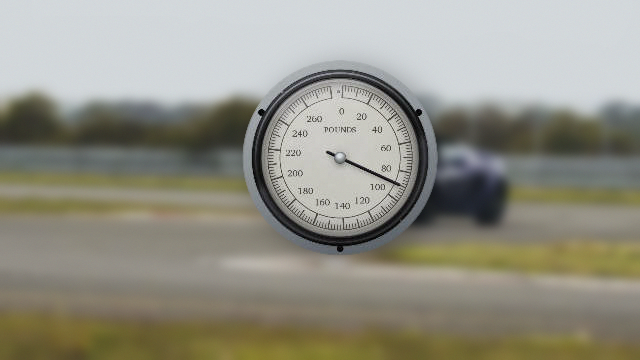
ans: 90; lb
